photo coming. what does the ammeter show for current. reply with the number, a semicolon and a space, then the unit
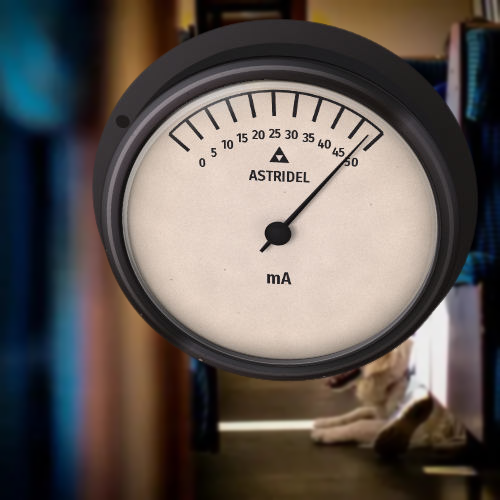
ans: 47.5; mA
